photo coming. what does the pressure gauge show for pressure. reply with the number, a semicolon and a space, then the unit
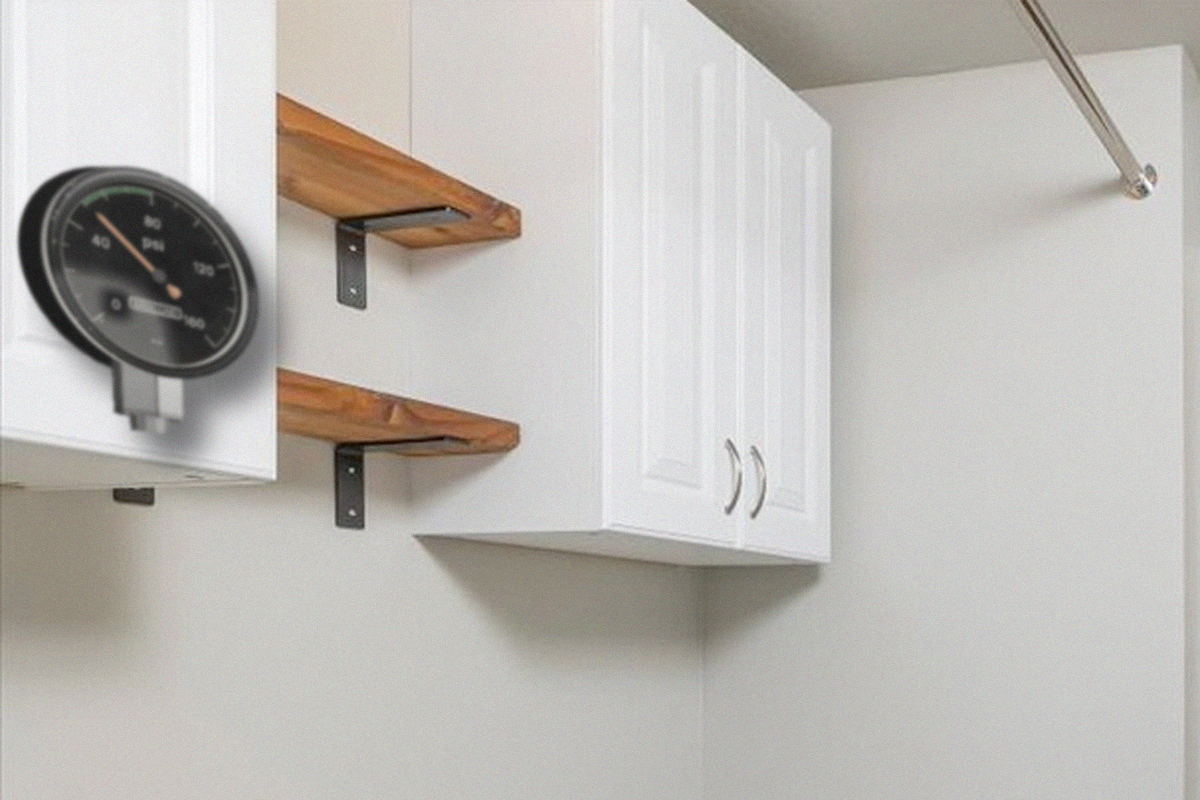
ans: 50; psi
